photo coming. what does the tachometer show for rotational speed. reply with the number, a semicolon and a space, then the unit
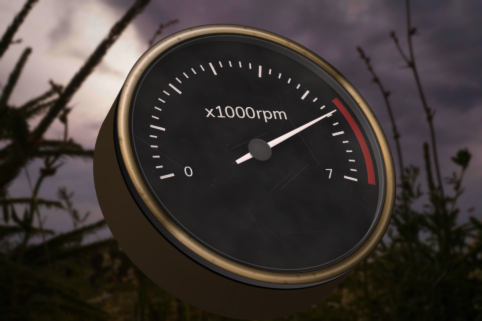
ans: 5600; rpm
